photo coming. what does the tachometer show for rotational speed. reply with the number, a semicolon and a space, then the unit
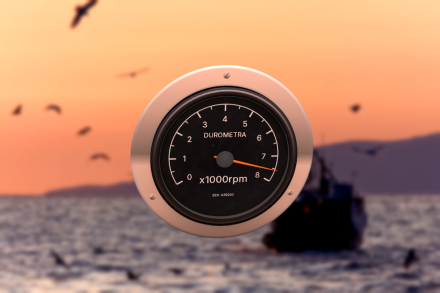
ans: 7500; rpm
